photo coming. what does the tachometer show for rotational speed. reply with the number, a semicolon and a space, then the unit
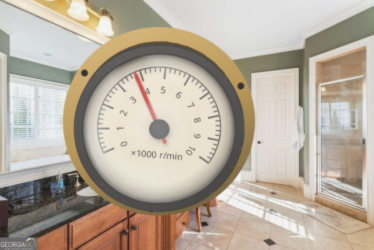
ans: 3800; rpm
